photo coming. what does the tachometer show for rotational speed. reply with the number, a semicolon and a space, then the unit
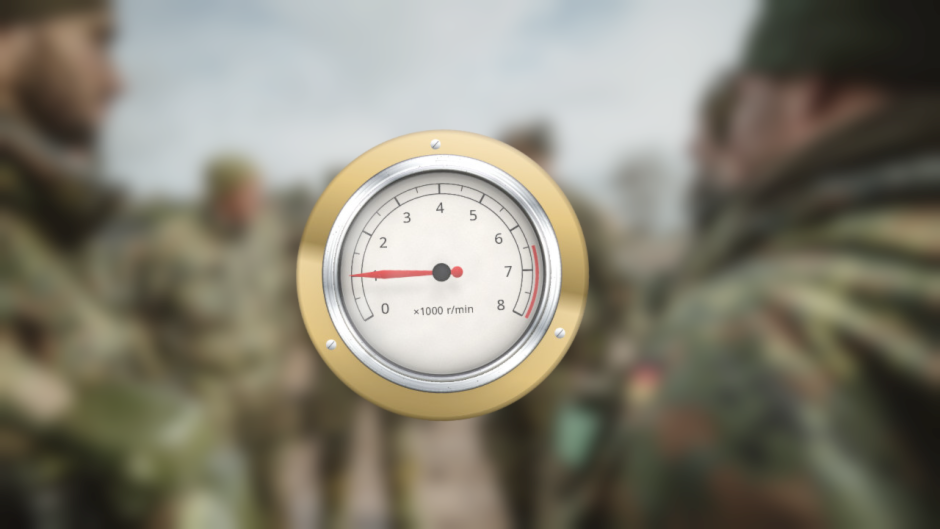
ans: 1000; rpm
